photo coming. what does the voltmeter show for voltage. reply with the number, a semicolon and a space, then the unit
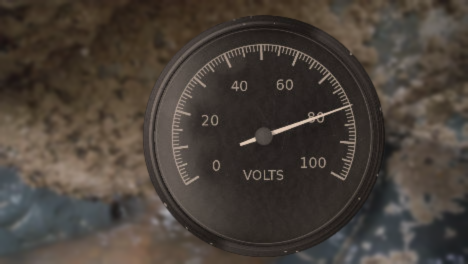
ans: 80; V
